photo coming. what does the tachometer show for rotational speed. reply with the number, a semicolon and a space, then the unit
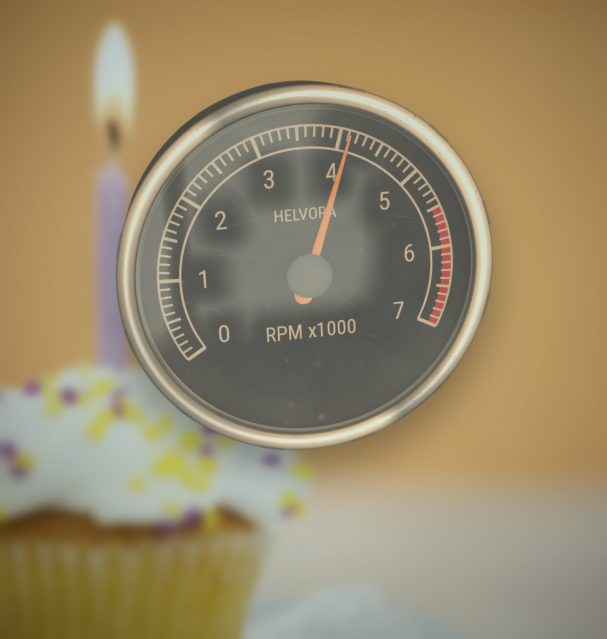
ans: 4100; rpm
